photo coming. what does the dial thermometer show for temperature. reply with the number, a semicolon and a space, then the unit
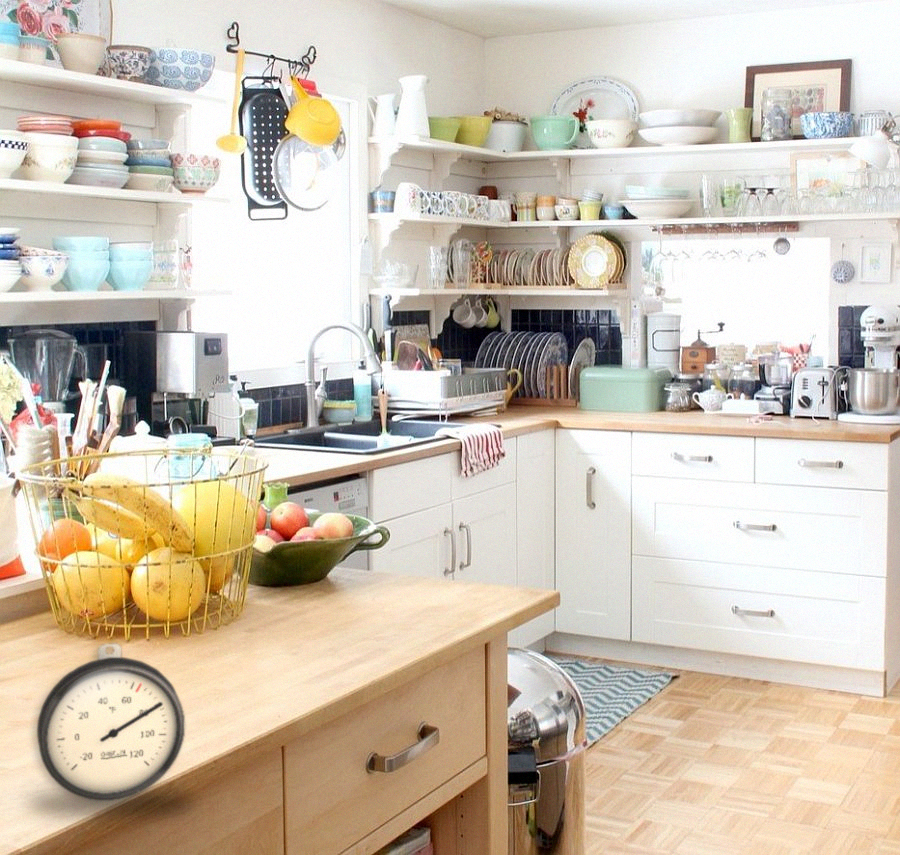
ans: 80; °F
